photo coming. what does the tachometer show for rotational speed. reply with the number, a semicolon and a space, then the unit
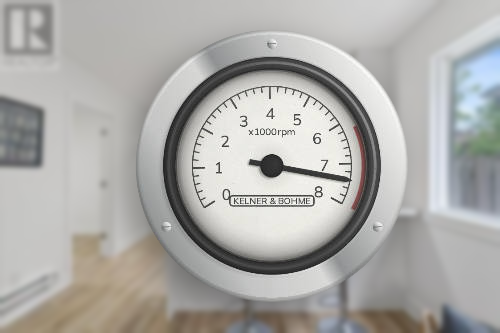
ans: 7400; rpm
